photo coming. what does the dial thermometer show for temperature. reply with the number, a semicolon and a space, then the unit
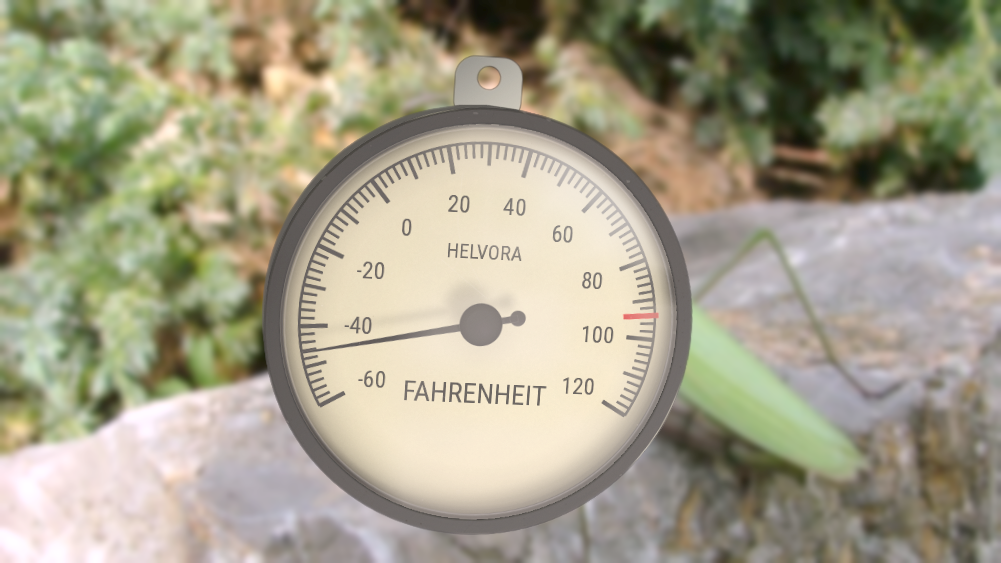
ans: -46; °F
